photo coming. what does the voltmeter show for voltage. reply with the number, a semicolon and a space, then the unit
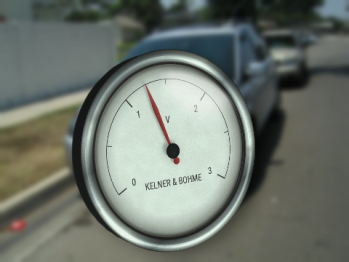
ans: 1.25; V
